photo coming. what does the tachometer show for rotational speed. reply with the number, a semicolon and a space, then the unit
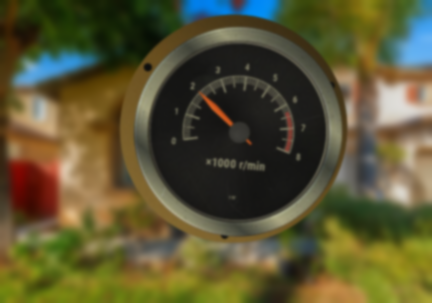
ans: 2000; rpm
